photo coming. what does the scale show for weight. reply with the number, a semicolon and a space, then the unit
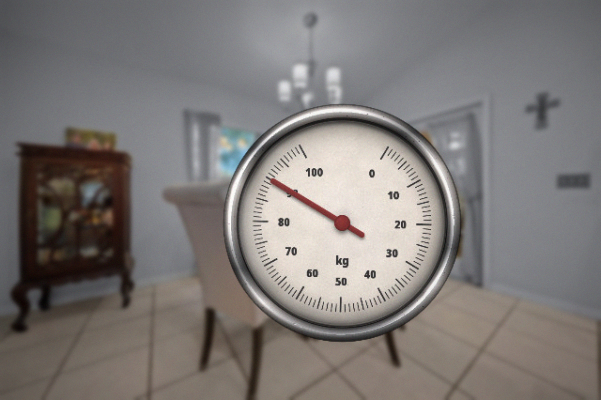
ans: 90; kg
